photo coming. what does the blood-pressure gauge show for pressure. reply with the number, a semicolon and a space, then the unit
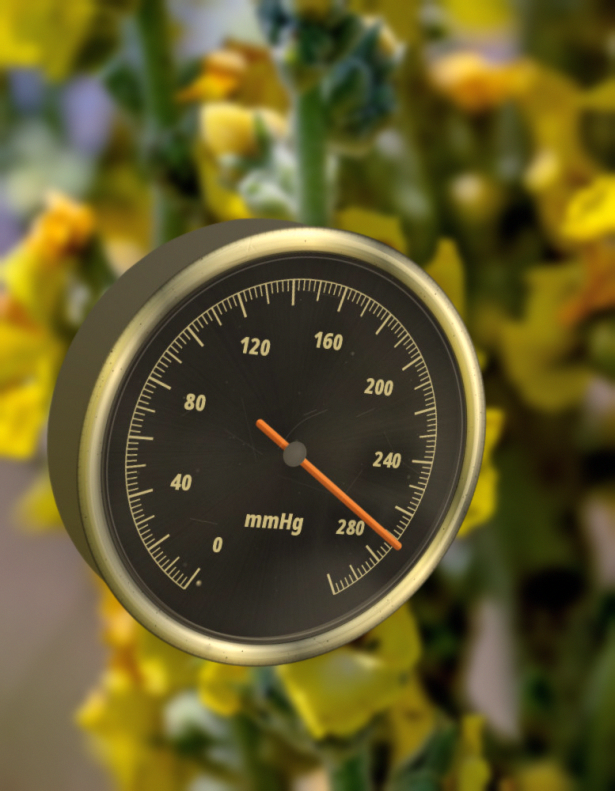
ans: 272; mmHg
